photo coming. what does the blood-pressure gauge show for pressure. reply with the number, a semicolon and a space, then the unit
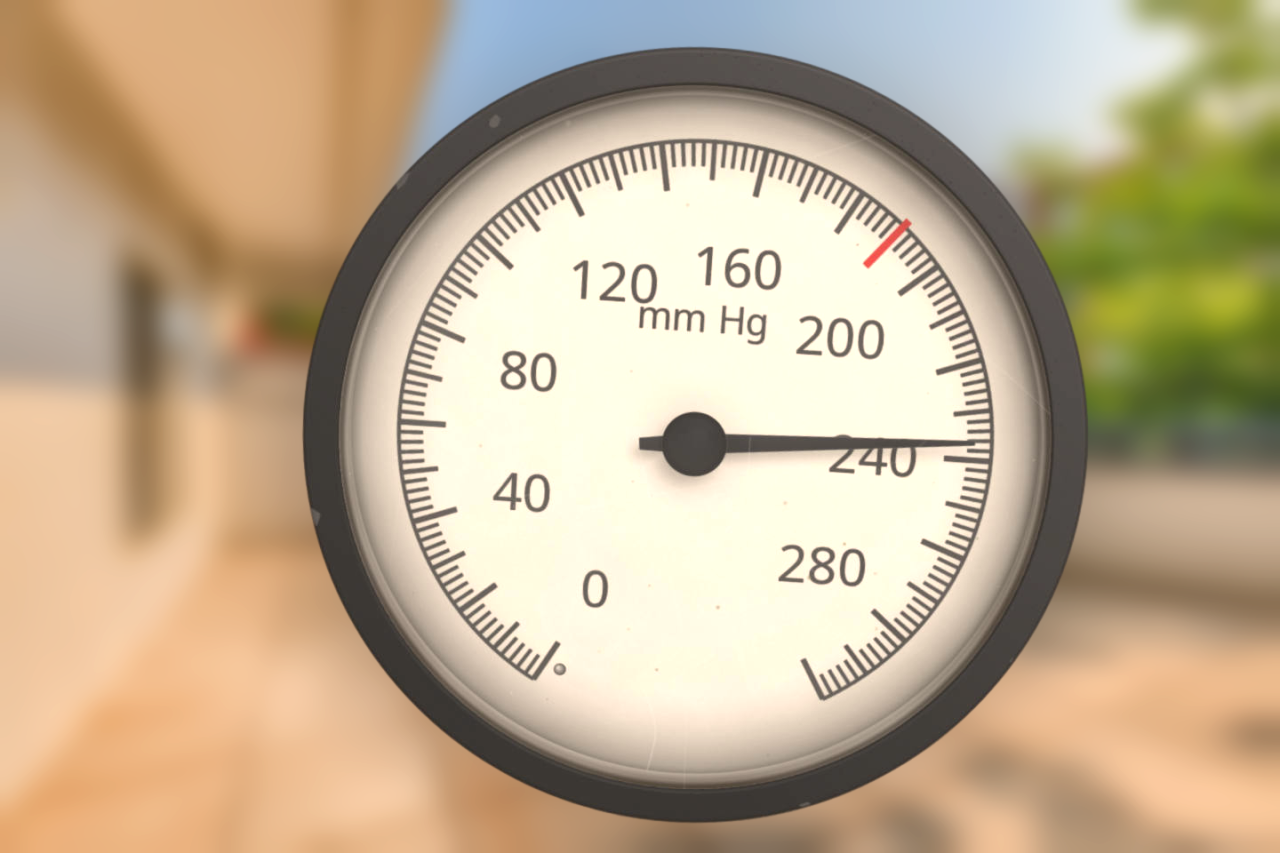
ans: 236; mmHg
